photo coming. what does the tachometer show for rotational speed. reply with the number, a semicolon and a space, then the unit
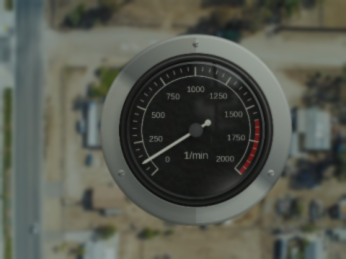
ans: 100; rpm
